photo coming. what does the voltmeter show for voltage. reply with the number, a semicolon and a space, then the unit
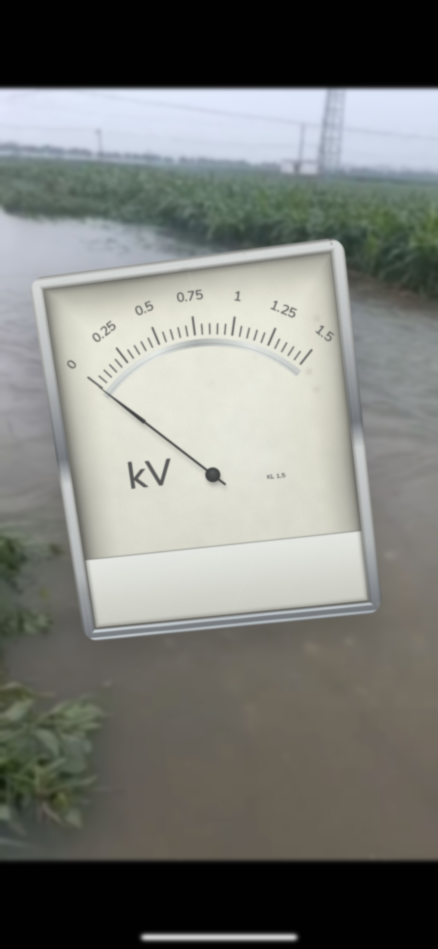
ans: 0; kV
